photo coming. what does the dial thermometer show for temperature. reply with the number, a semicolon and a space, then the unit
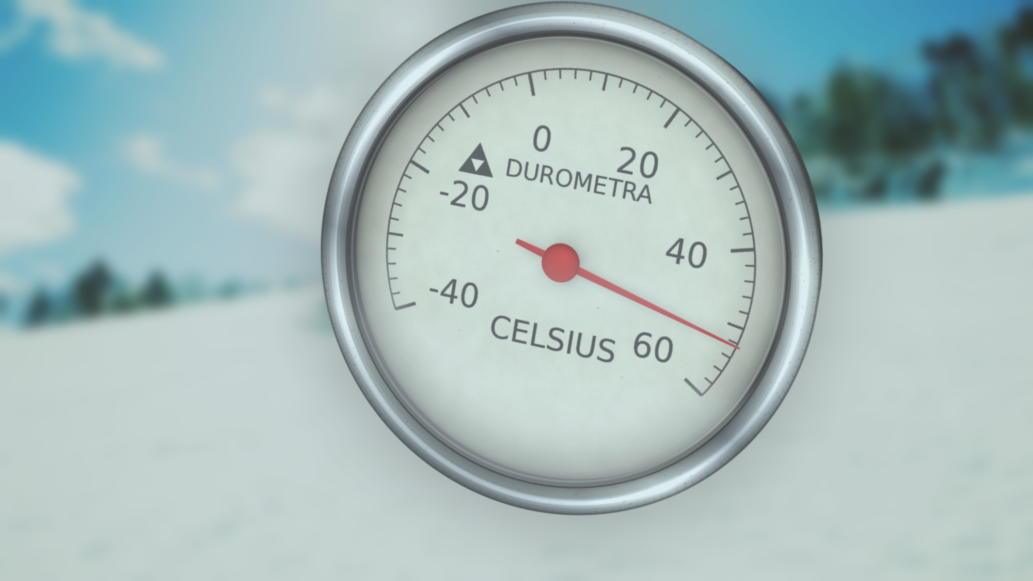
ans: 52; °C
